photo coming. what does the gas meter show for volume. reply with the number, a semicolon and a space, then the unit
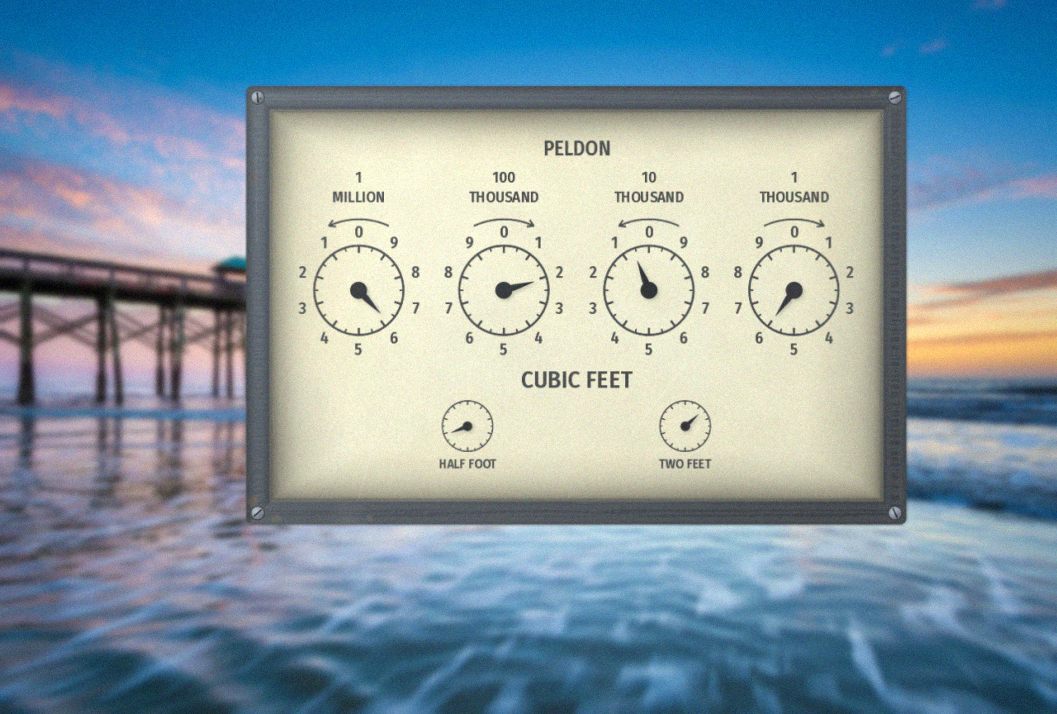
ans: 620600; ft³
